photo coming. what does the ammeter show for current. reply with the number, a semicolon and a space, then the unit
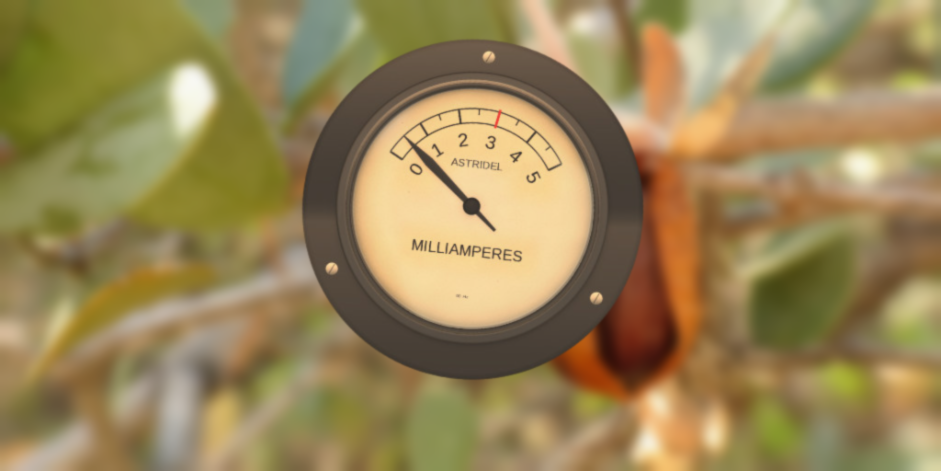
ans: 0.5; mA
